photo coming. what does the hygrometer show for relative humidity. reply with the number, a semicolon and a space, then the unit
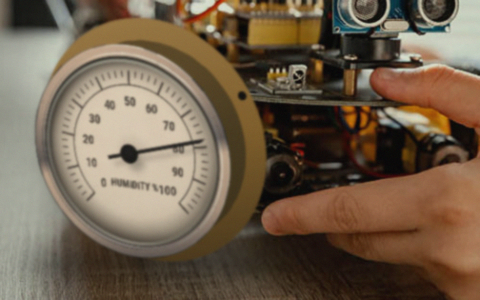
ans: 78; %
